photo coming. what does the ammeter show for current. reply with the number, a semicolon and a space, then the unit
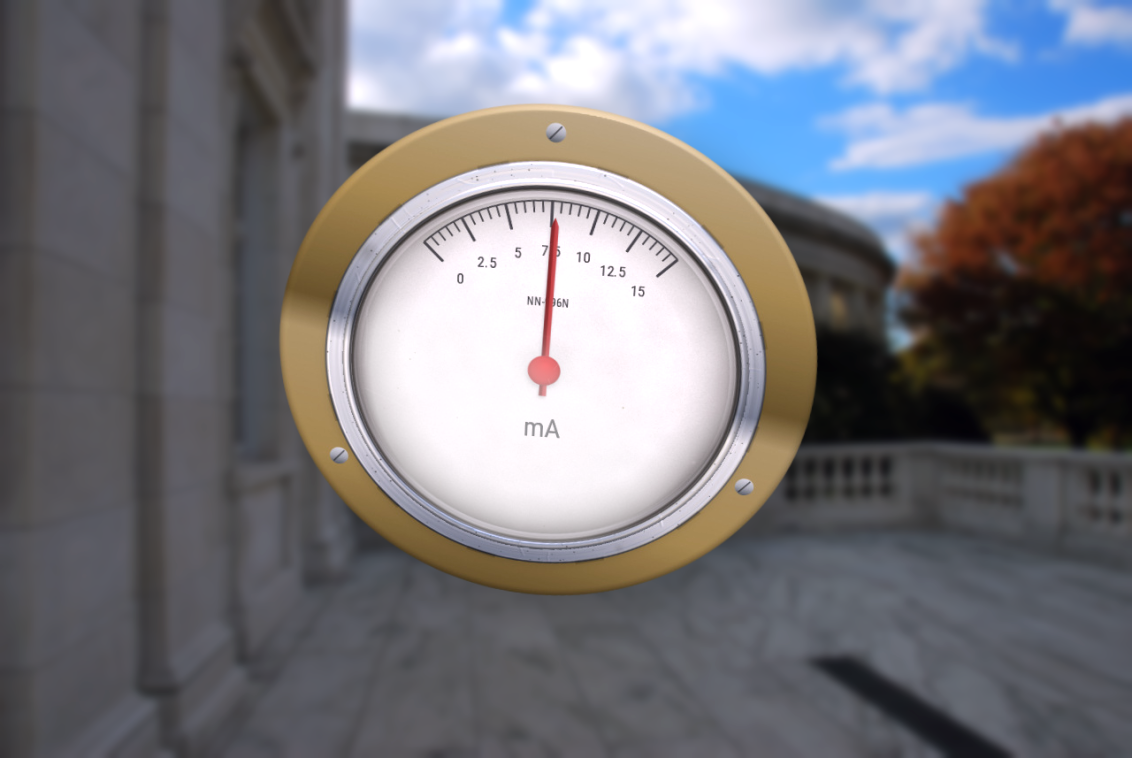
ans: 7.75; mA
